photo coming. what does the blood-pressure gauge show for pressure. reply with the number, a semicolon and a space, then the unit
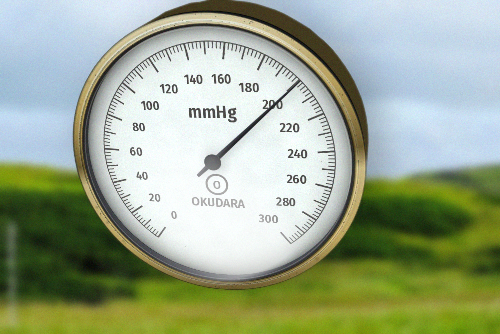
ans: 200; mmHg
